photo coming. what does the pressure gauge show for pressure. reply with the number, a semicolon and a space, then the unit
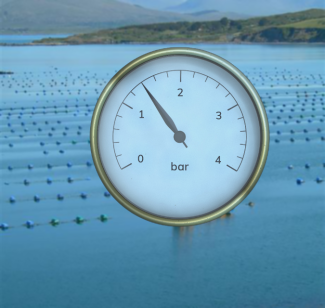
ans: 1.4; bar
